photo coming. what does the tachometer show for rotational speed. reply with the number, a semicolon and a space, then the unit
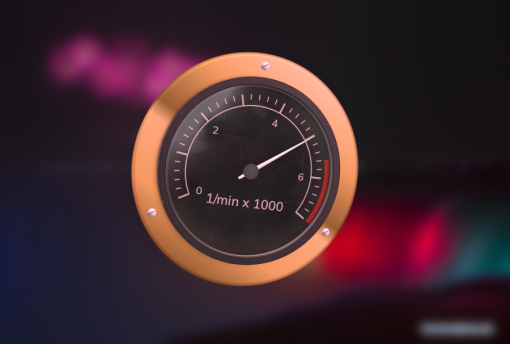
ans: 5000; rpm
